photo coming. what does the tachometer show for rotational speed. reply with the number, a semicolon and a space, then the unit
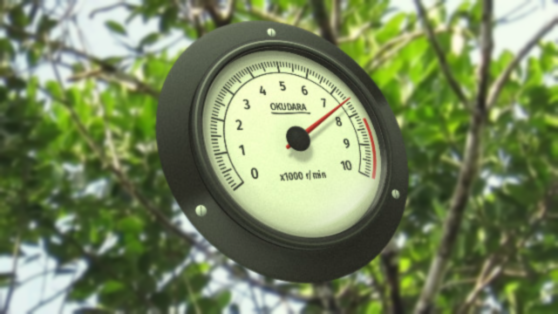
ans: 7500; rpm
